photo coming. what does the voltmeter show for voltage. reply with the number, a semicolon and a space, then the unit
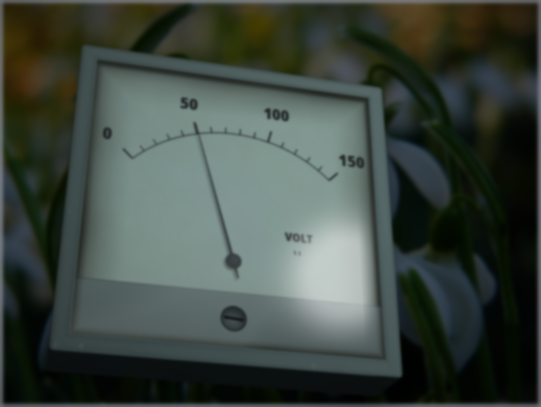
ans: 50; V
